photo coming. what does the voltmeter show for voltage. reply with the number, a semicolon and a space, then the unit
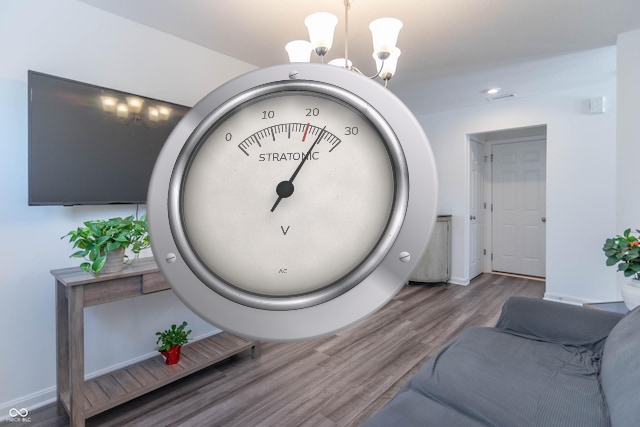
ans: 25; V
